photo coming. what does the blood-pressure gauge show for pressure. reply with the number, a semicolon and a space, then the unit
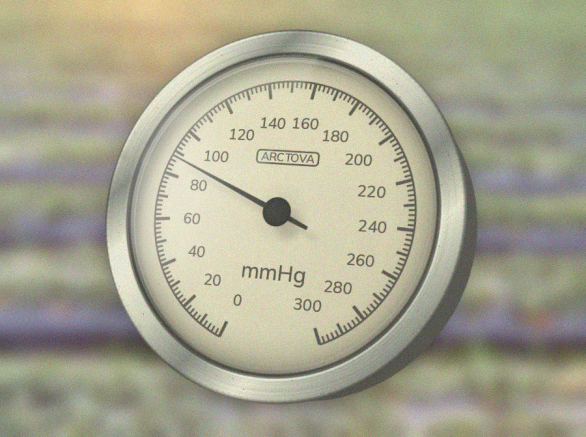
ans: 88; mmHg
